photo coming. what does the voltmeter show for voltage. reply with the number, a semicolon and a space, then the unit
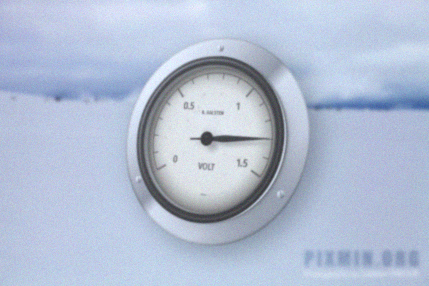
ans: 1.3; V
